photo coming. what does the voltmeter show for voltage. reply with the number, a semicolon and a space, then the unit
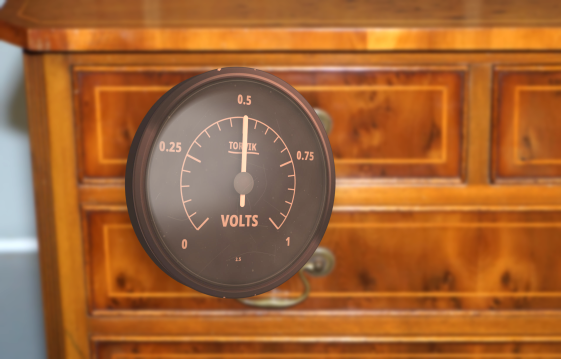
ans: 0.5; V
